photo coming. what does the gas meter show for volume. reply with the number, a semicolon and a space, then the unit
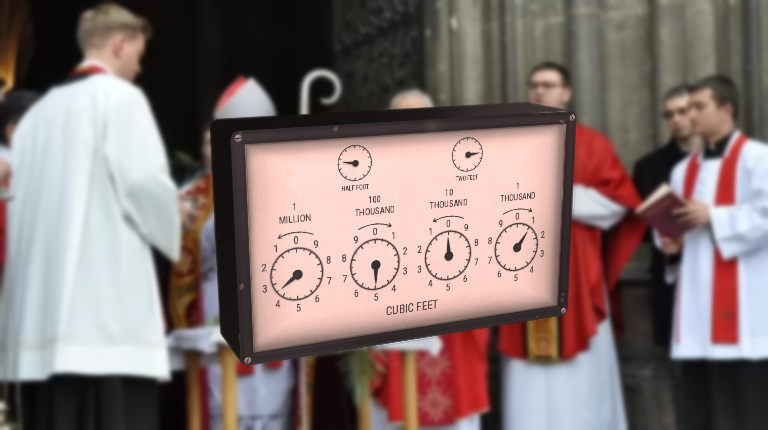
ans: 350100; ft³
